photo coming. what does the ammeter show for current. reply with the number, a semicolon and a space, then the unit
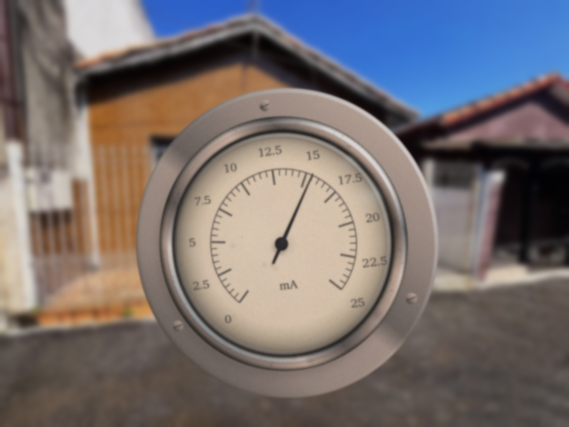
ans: 15.5; mA
